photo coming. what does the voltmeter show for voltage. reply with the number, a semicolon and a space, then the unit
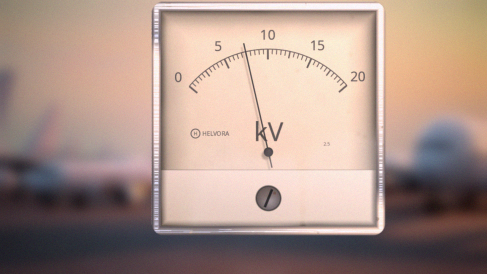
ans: 7.5; kV
